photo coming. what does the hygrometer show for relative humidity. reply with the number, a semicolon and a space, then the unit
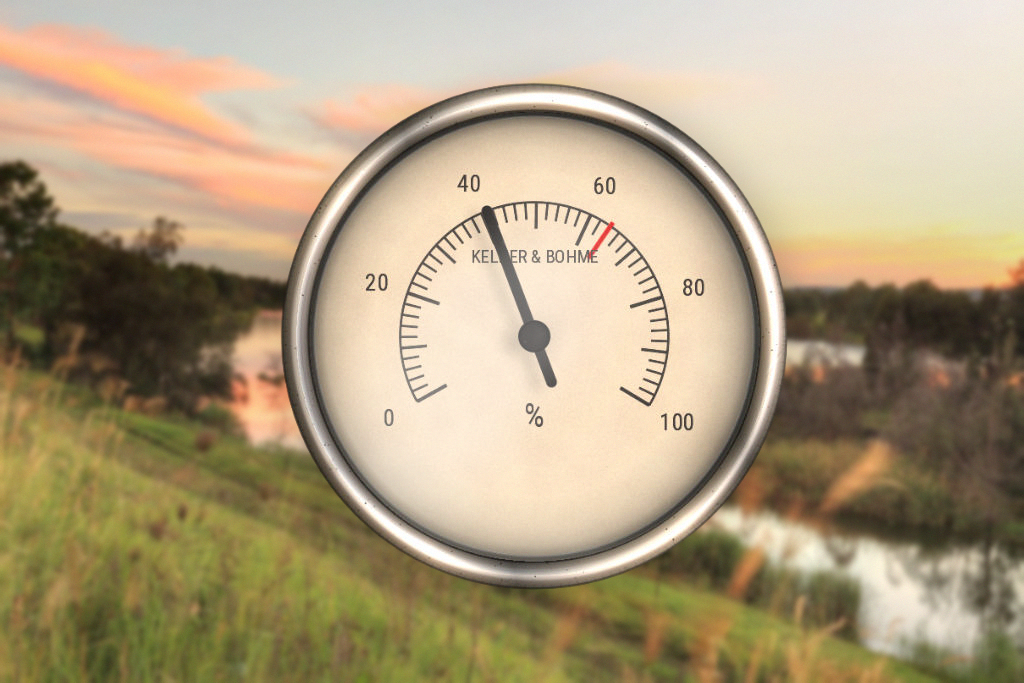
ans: 41; %
